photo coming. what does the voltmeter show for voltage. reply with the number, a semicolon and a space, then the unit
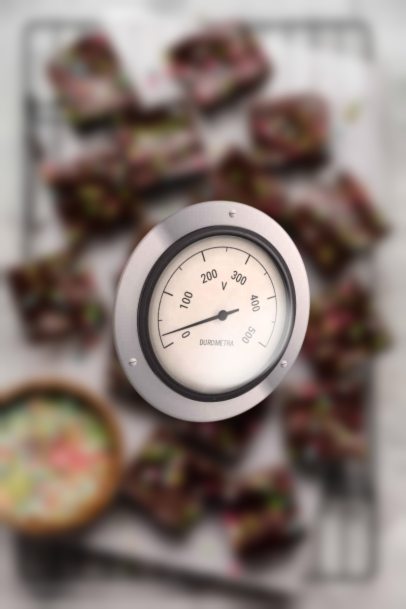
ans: 25; V
